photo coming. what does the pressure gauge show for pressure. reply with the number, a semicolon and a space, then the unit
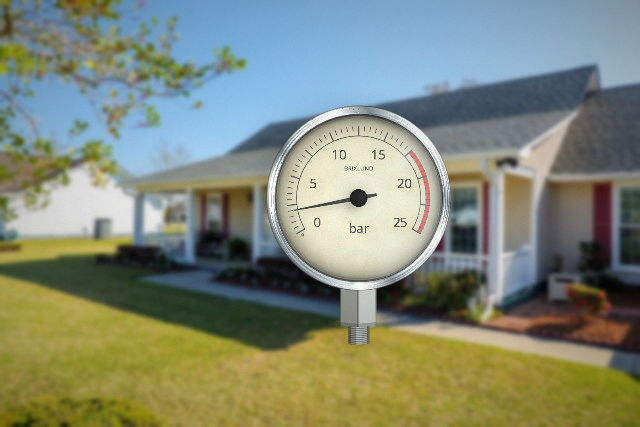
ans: 2; bar
